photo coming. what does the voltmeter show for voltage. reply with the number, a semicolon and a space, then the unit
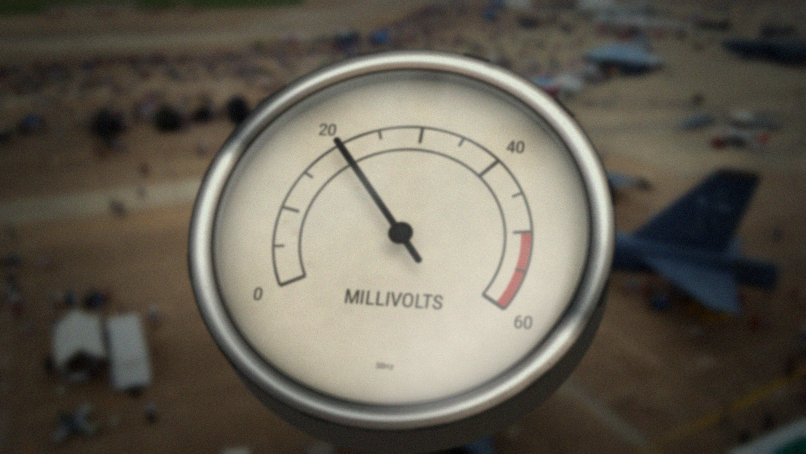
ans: 20; mV
